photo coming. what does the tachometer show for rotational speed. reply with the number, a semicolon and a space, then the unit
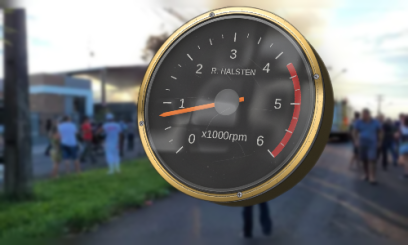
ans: 750; rpm
